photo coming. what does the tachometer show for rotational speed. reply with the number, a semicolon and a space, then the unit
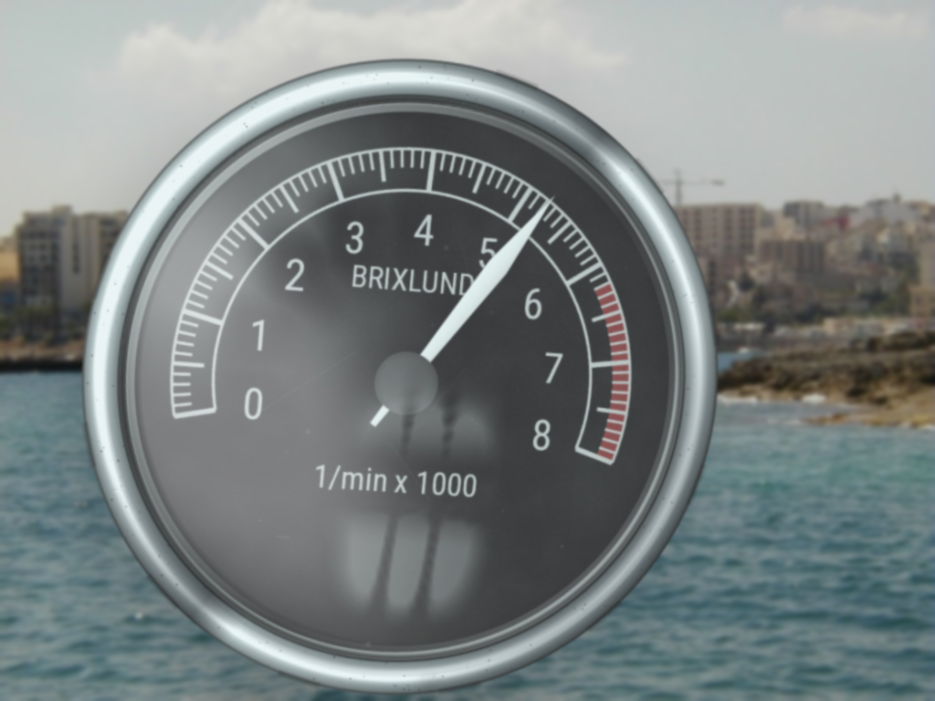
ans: 5200; rpm
